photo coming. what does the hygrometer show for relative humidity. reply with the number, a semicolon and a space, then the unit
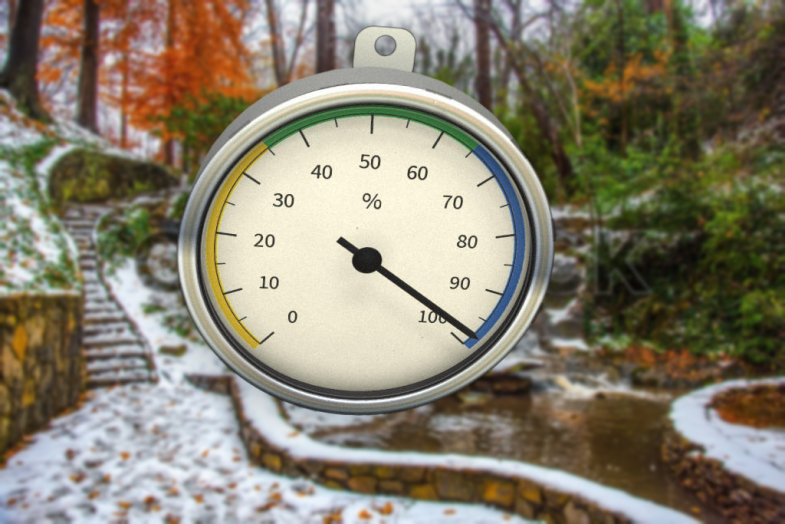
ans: 97.5; %
